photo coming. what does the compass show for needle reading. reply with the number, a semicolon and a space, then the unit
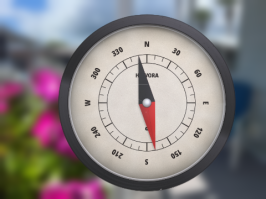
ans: 170; °
